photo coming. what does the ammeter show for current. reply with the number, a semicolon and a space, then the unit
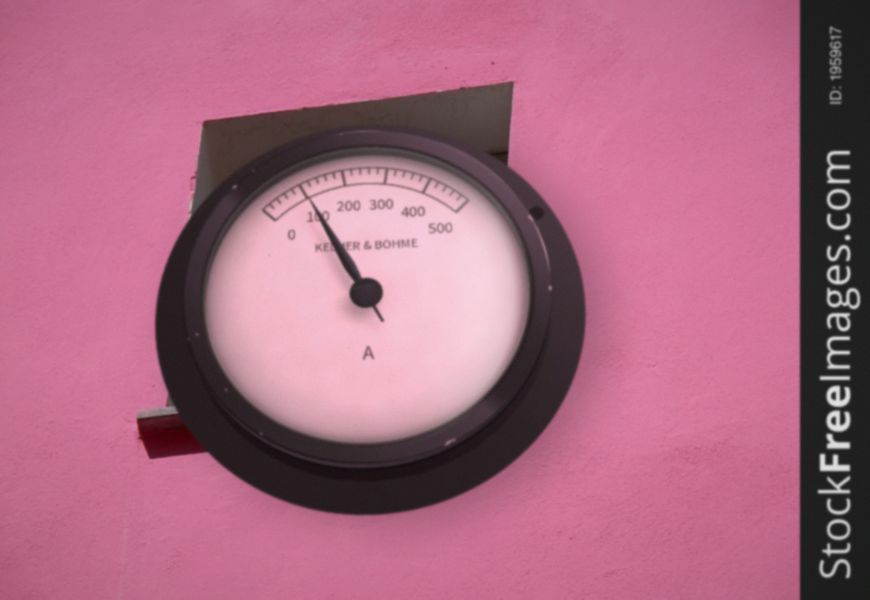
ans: 100; A
